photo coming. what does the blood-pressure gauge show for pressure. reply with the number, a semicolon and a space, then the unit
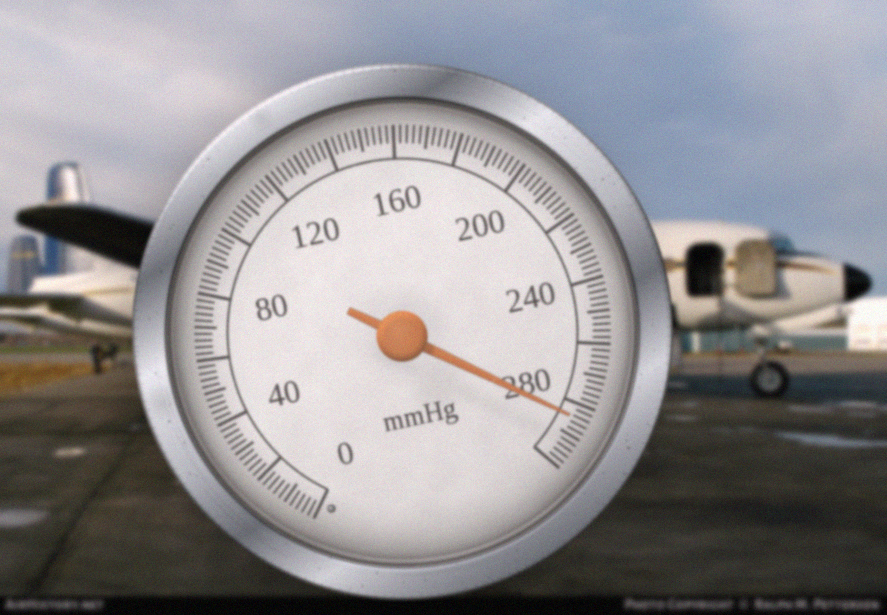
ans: 284; mmHg
